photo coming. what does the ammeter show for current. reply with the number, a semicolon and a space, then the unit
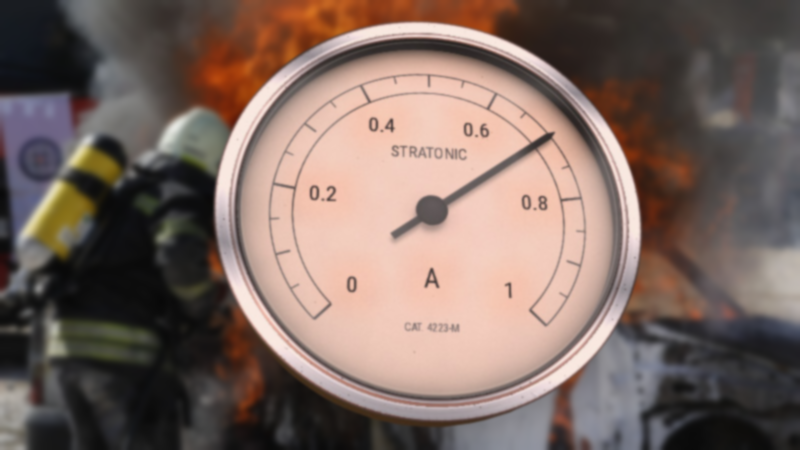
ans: 0.7; A
